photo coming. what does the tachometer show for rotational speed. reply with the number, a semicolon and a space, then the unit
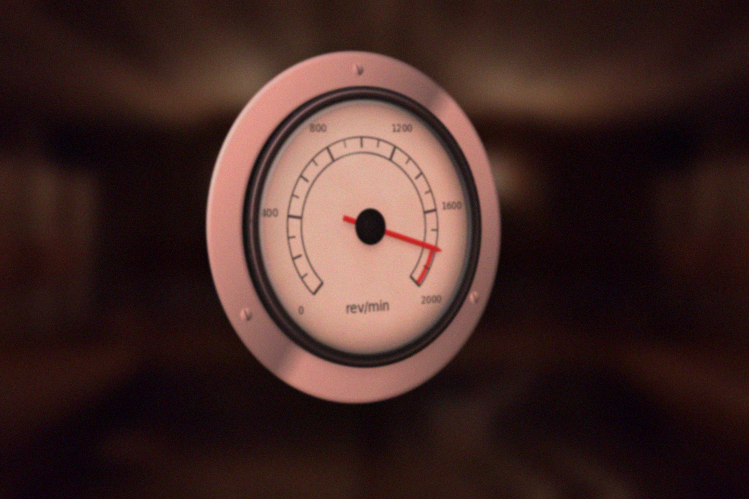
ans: 1800; rpm
